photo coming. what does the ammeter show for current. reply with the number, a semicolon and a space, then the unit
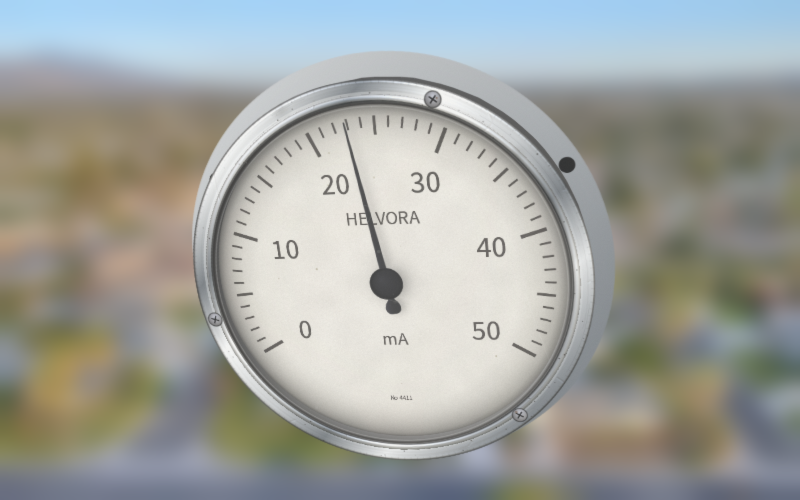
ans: 23; mA
